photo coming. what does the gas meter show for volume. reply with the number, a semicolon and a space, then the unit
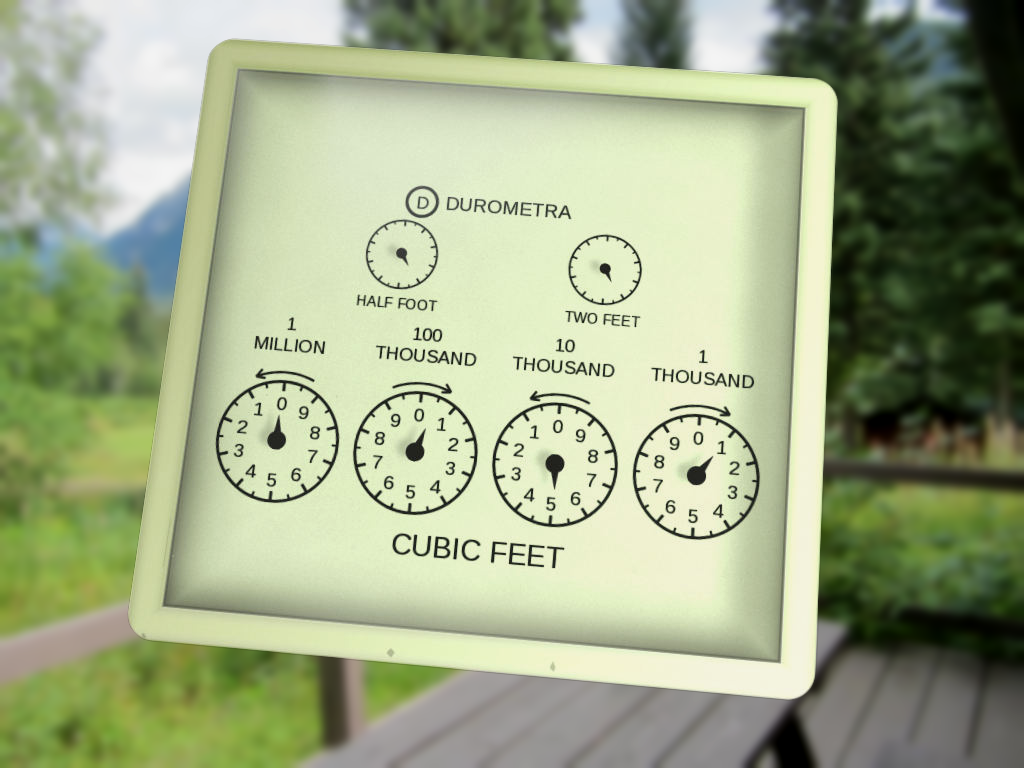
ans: 5100; ft³
